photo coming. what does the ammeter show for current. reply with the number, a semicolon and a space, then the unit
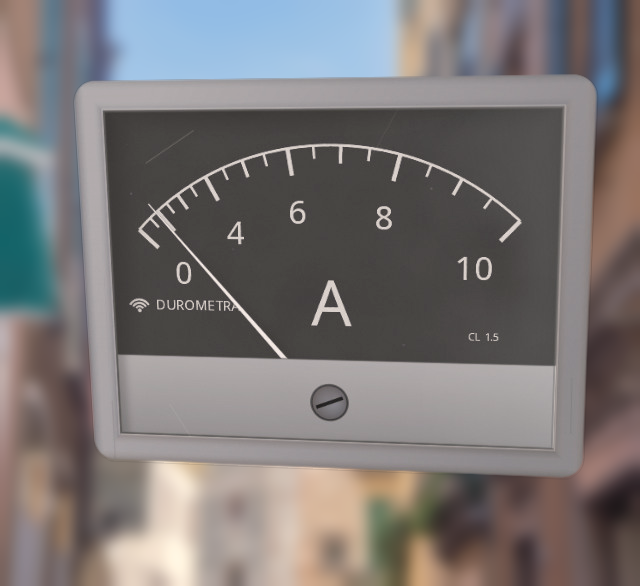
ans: 2; A
